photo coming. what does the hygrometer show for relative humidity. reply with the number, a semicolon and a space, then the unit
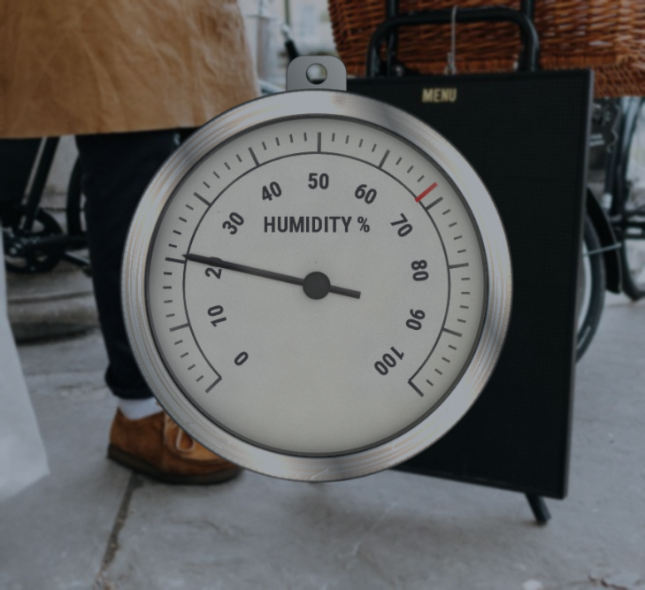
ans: 21; %
